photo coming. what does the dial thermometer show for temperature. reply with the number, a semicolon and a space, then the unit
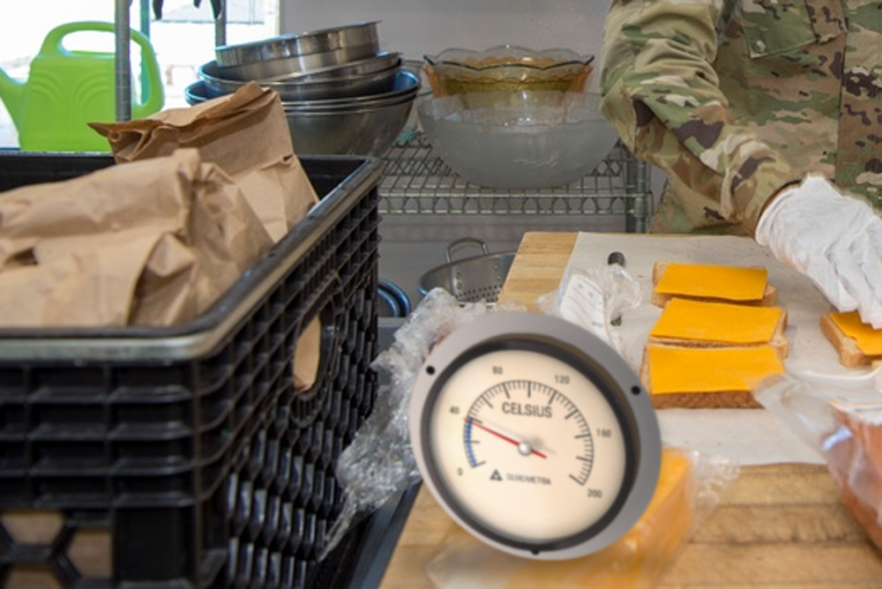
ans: 40; °C
